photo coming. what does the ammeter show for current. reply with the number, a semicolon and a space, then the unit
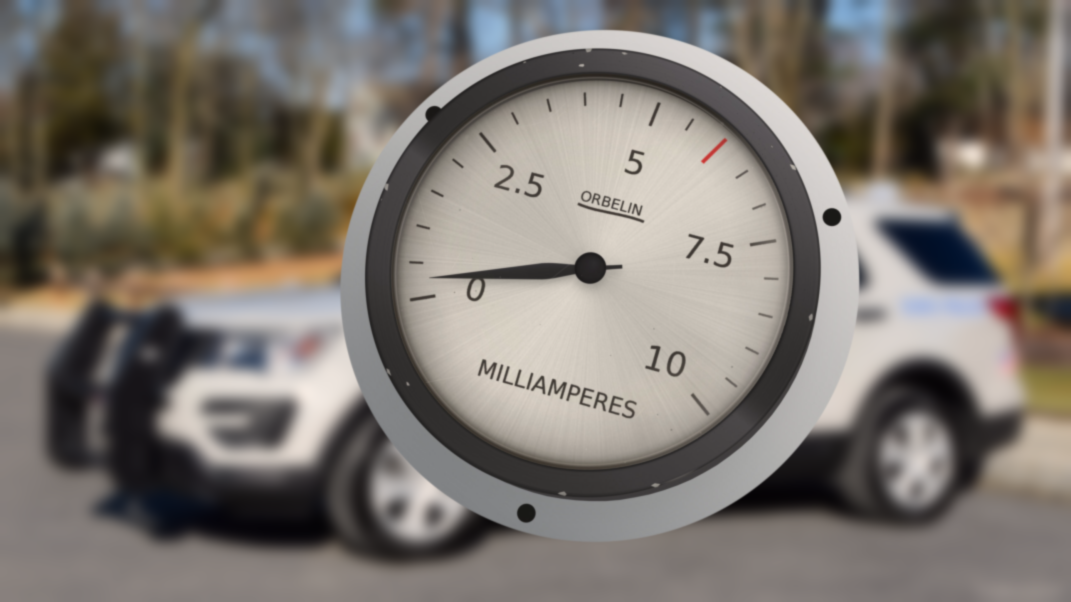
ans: 0.25; mA
